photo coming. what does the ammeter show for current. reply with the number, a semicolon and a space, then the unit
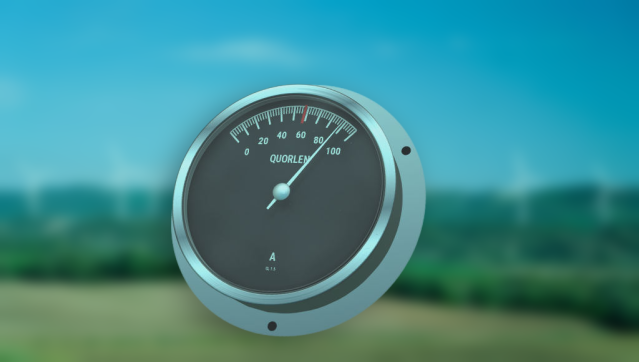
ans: 90; A
